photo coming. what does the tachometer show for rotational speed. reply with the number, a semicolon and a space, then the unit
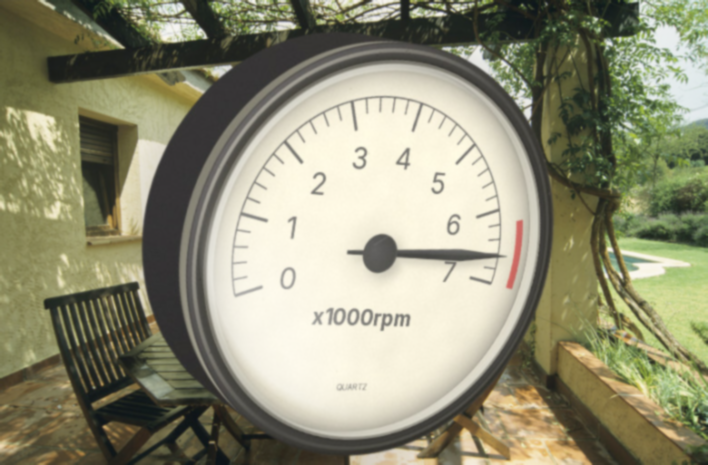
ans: 6600; rpm
